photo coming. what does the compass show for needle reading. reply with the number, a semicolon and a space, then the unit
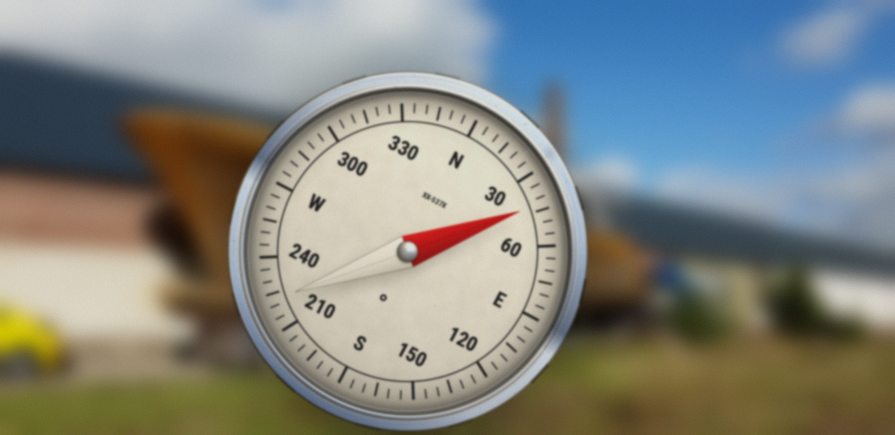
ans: 42.5; °
